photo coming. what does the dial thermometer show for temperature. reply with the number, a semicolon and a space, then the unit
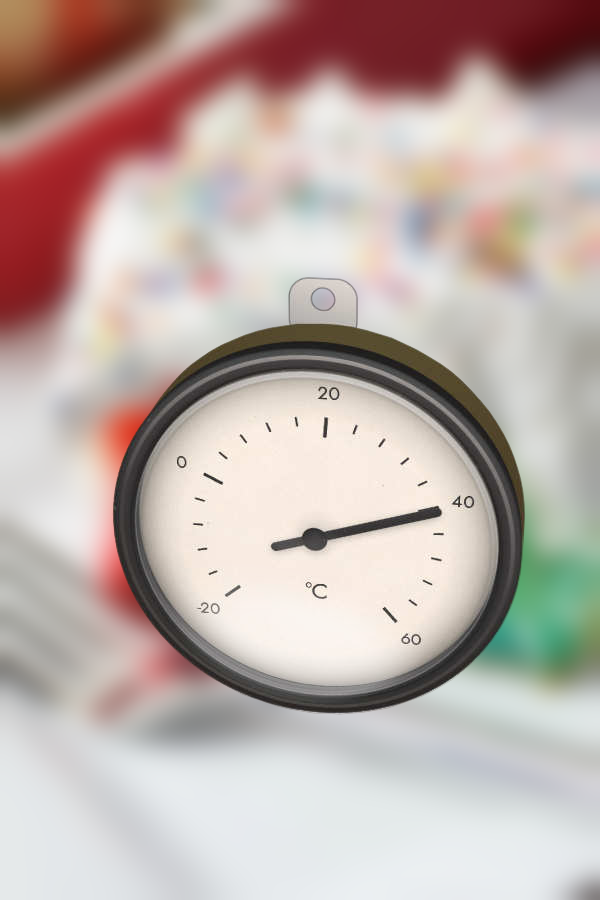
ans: 40; °C
